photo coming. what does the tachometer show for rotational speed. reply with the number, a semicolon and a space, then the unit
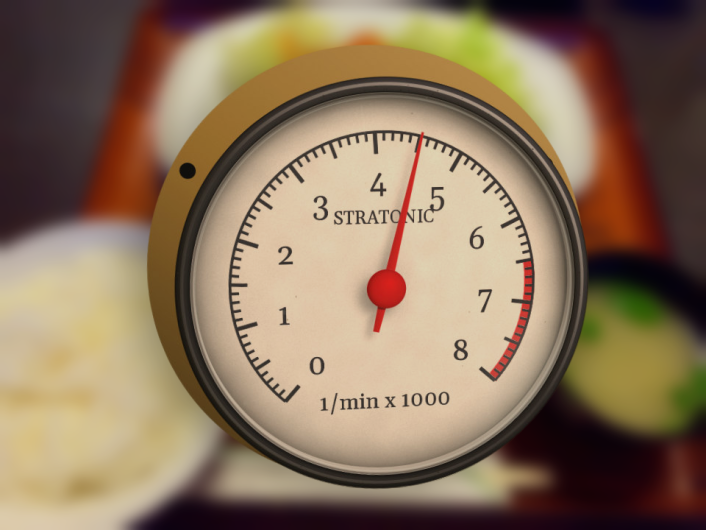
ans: 4500; rpm
